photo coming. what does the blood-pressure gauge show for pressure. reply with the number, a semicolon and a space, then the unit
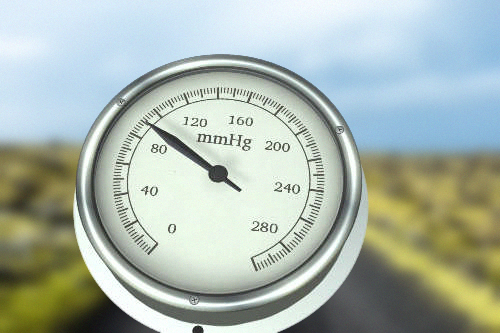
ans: 90; mmHg
